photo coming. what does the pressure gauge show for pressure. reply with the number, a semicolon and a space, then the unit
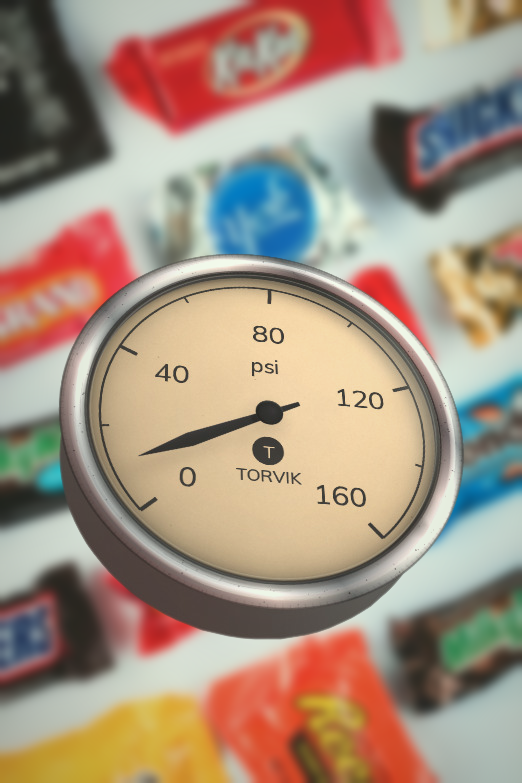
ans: 10; psi
